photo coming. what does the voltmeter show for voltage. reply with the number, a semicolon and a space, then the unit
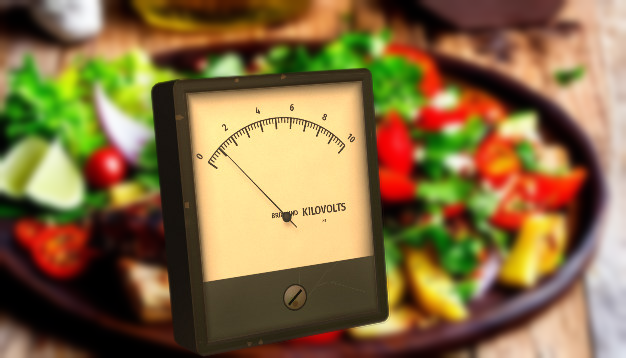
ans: 1; kV
